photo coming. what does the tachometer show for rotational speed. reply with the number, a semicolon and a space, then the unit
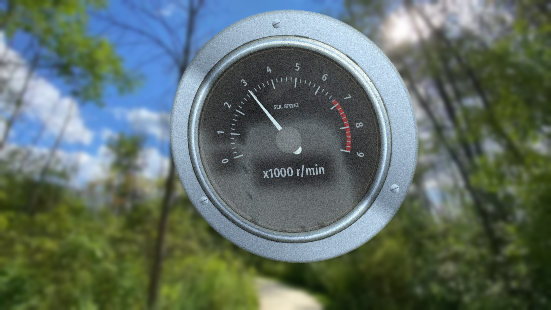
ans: 3000; rpm
